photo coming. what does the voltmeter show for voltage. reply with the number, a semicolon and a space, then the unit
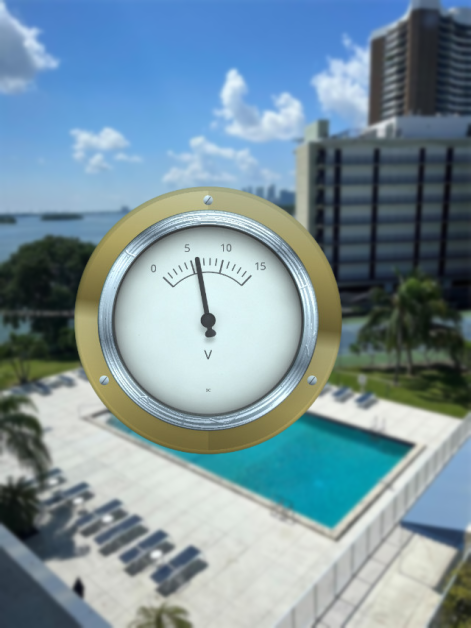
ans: 6; V
